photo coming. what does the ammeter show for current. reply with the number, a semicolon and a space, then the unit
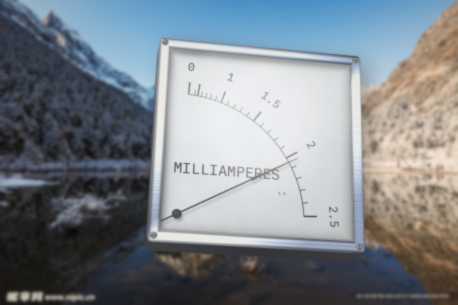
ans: 2.05; mA
